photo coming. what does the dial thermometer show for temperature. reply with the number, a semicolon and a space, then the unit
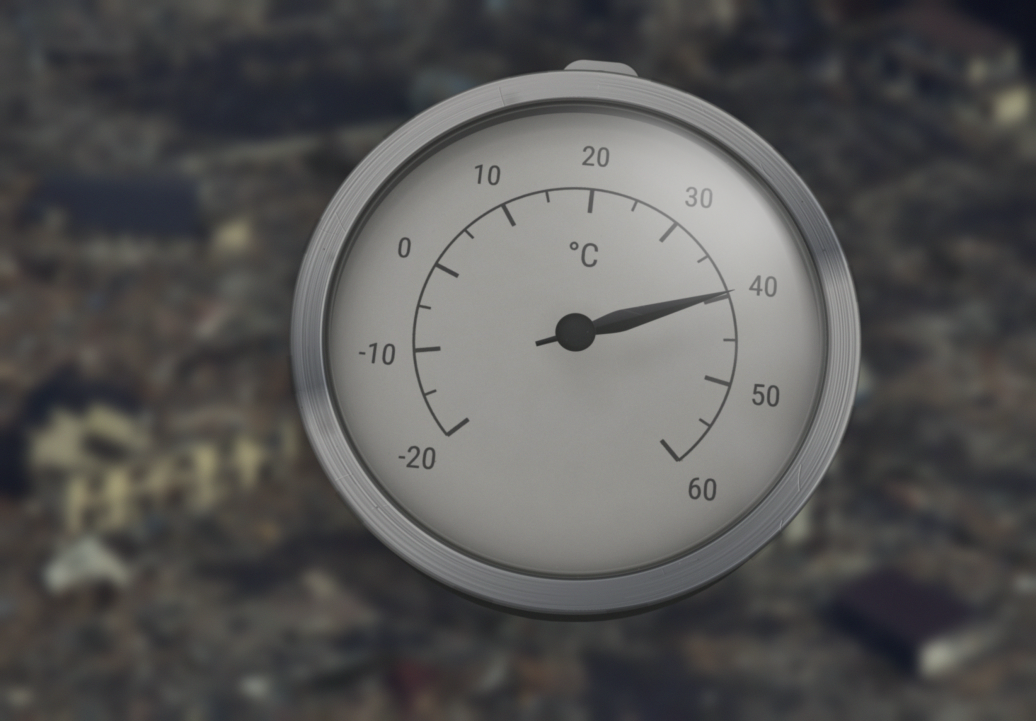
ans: 40; °C
